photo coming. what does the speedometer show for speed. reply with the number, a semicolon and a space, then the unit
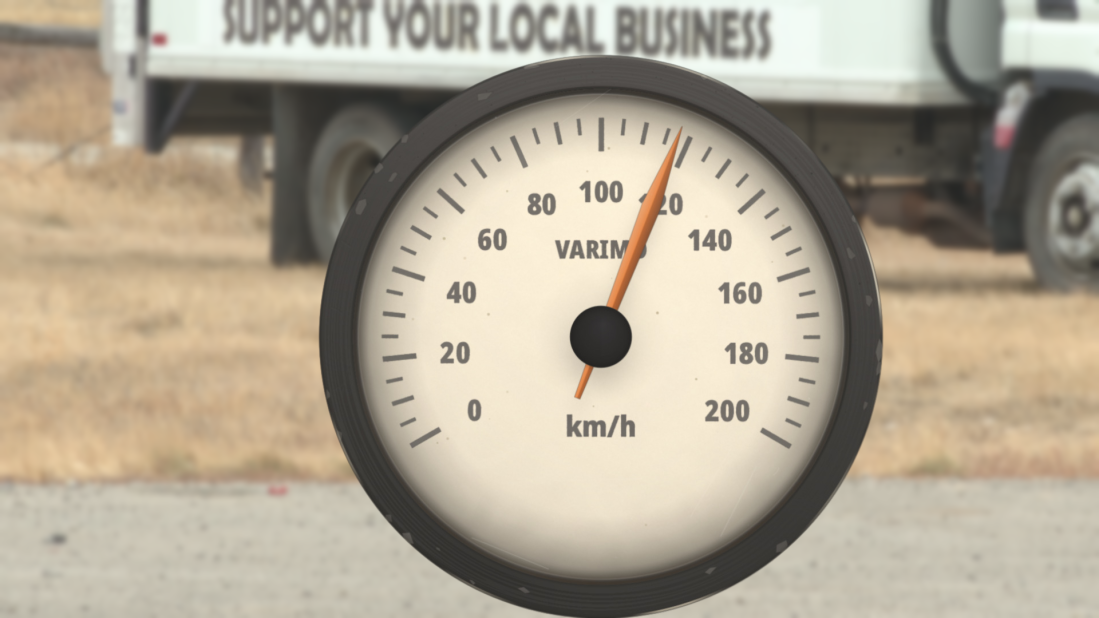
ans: 117.5; km/h
